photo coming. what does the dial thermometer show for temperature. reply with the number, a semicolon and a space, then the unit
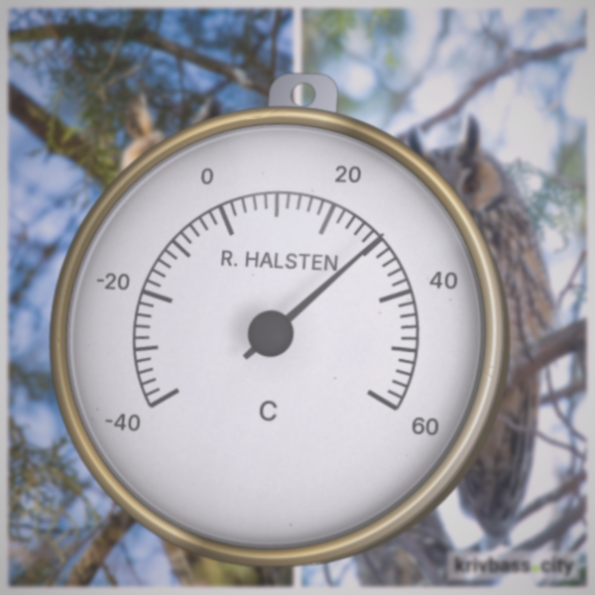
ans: 30; °C
